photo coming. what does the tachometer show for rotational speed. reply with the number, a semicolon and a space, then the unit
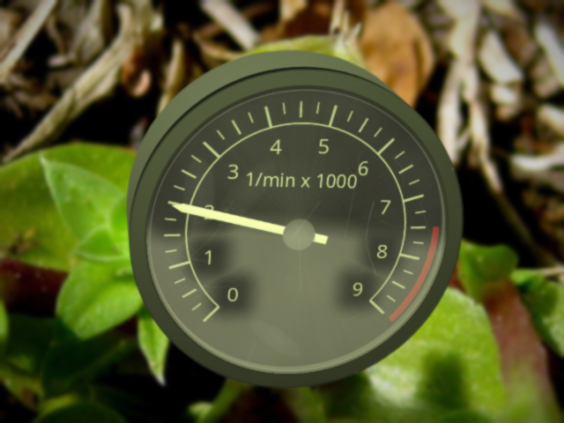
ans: 2000; rpm
